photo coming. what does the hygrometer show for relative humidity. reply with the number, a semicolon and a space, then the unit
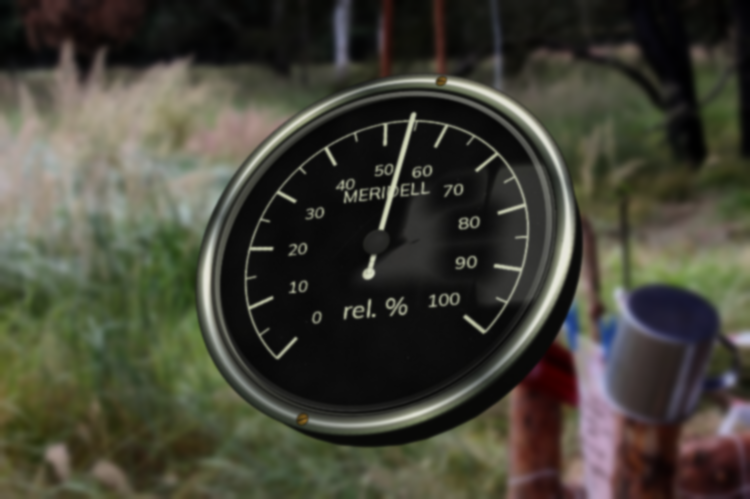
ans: 55; %
